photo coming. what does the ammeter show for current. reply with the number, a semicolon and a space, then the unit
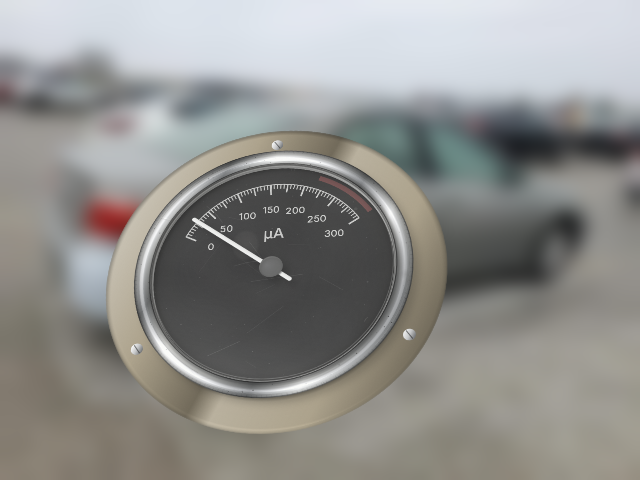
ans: 25; µA
